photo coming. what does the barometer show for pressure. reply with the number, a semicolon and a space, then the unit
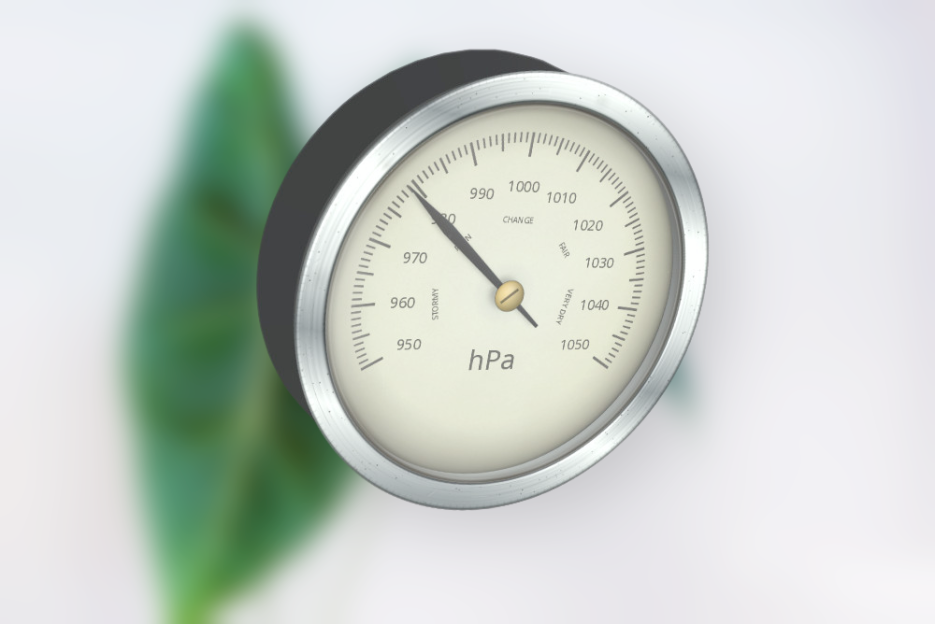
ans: 979; hPa
